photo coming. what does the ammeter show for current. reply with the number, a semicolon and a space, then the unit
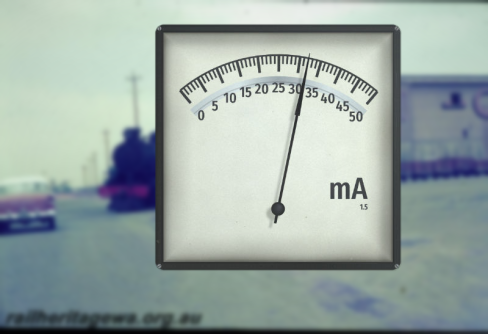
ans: 32; mA
